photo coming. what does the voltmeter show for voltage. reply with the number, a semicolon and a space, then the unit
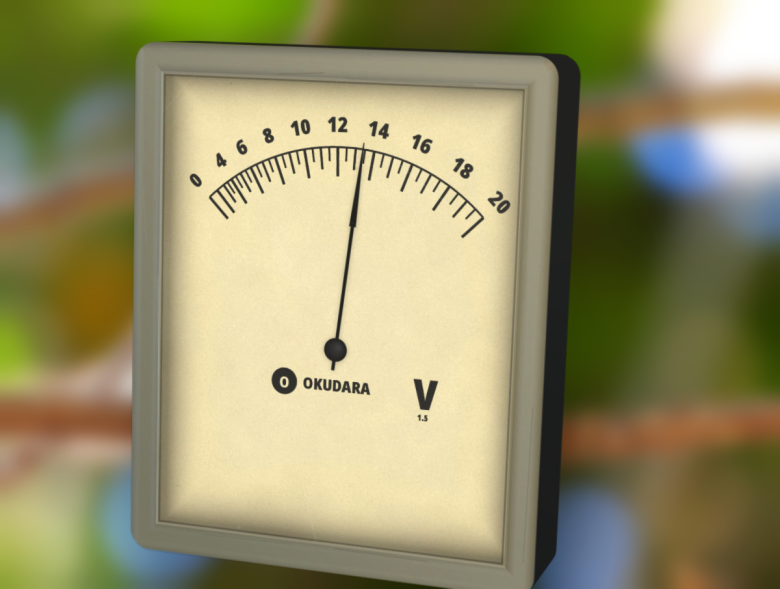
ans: 13.5; V
